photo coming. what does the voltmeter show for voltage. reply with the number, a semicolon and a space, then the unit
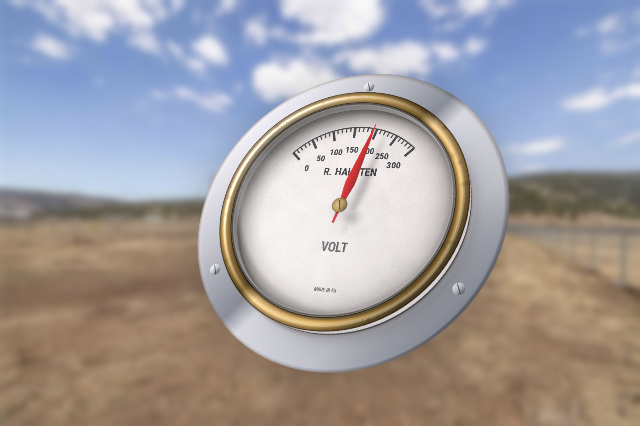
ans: 200; V
